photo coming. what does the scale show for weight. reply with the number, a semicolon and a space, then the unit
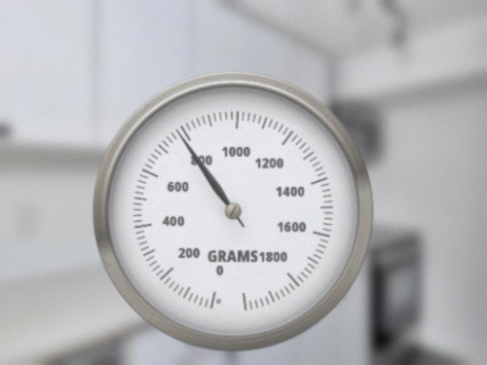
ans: 780; g
